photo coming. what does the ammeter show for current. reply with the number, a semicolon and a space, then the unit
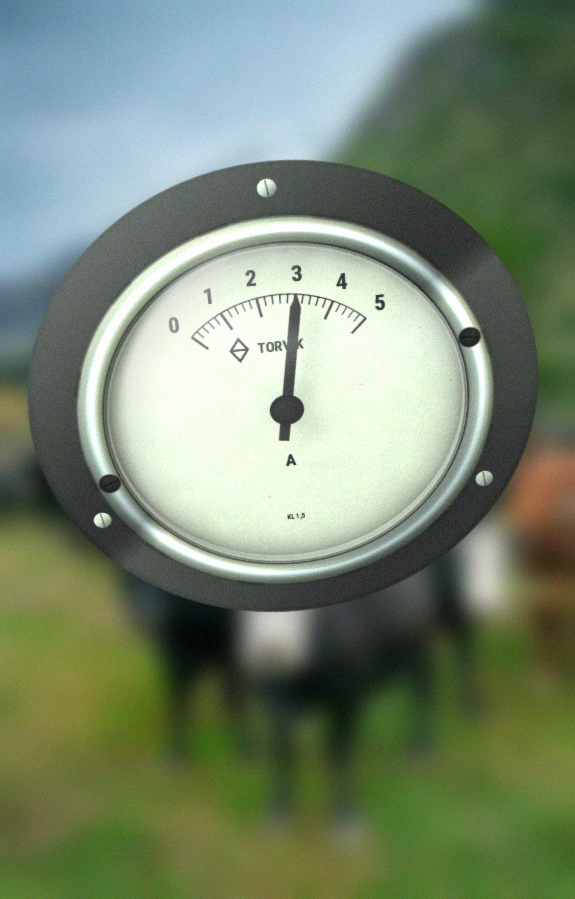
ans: 3; A
